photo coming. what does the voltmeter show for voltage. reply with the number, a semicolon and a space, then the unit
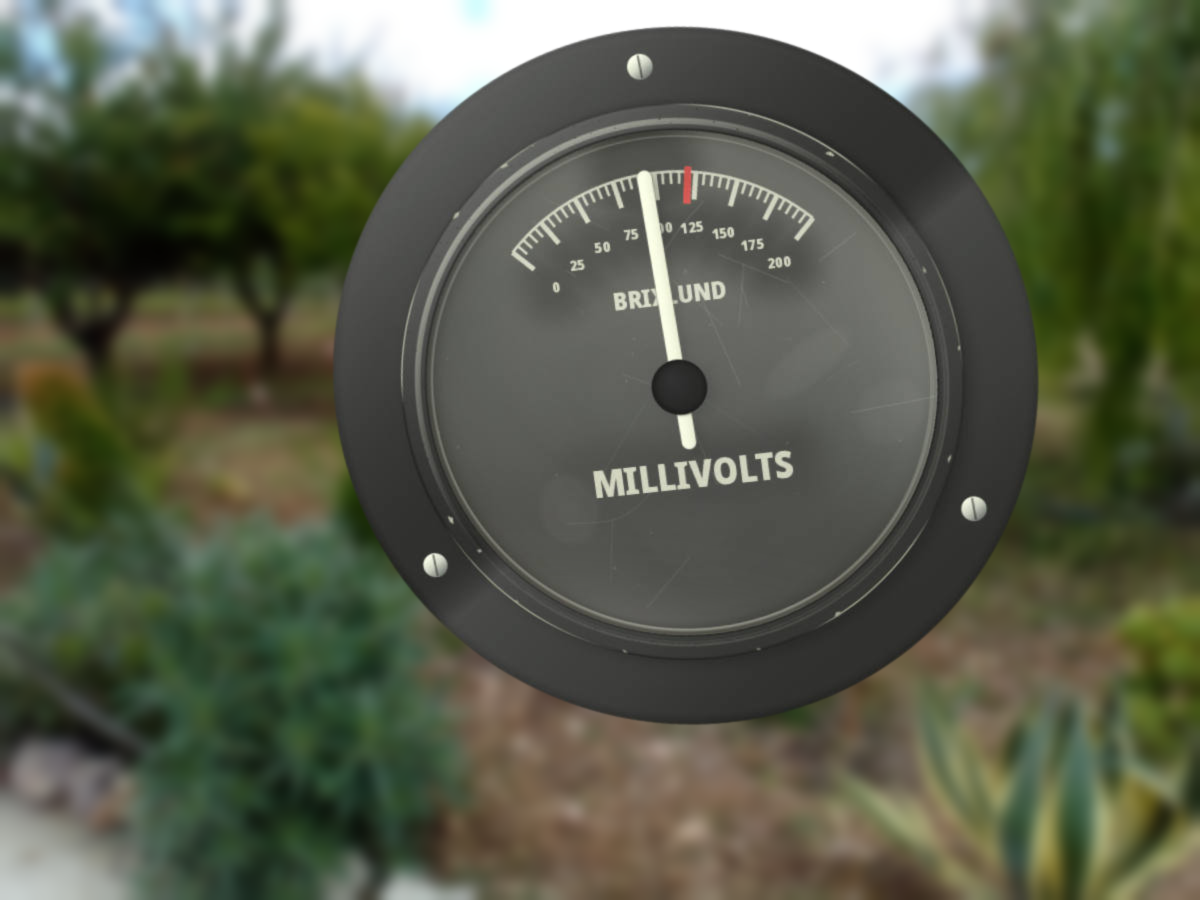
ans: 95; mV
